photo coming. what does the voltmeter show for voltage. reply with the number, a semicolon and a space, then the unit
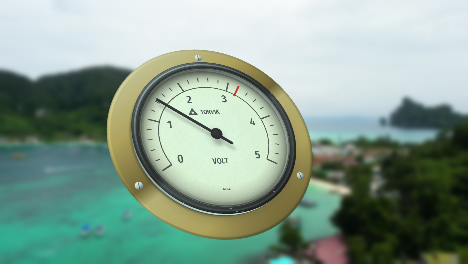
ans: 1.4; V
